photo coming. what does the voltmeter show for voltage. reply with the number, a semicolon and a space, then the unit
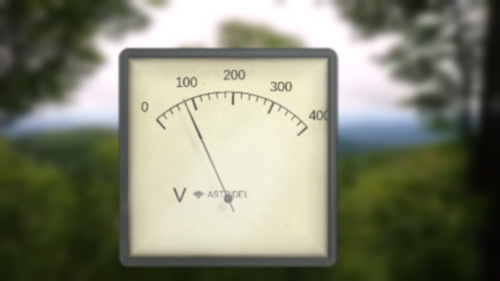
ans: 80; V
